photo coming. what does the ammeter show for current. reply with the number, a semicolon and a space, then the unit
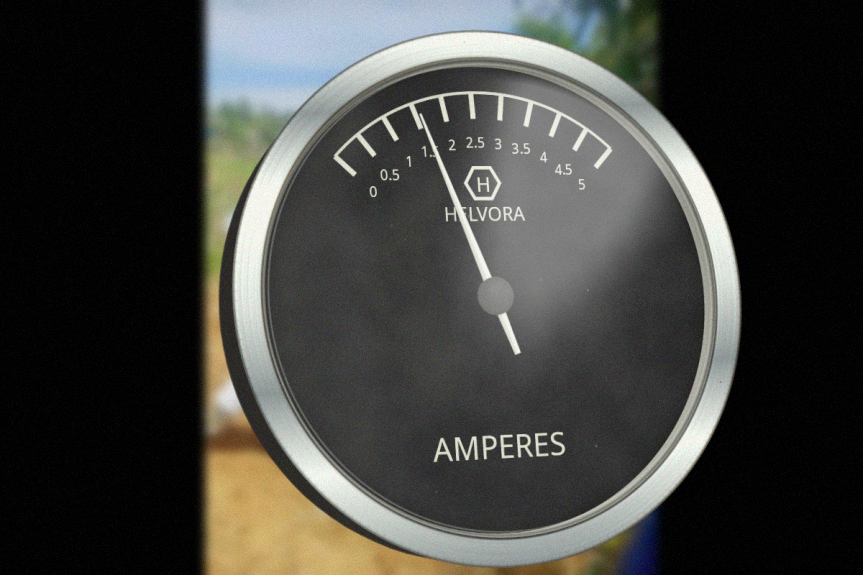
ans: 1.5; A
